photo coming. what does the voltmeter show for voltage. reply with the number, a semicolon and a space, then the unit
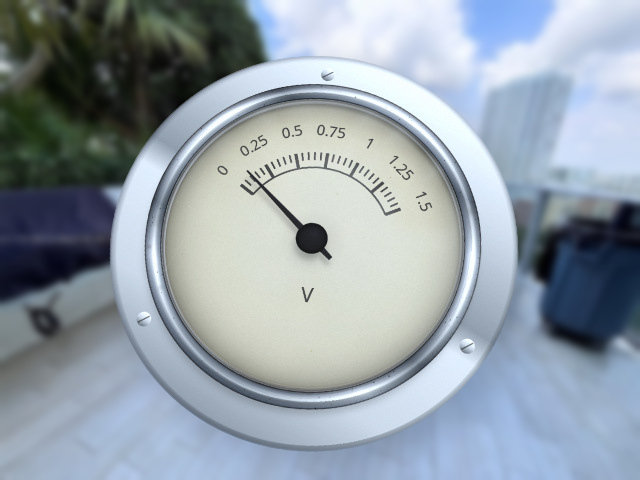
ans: 0.1; V
